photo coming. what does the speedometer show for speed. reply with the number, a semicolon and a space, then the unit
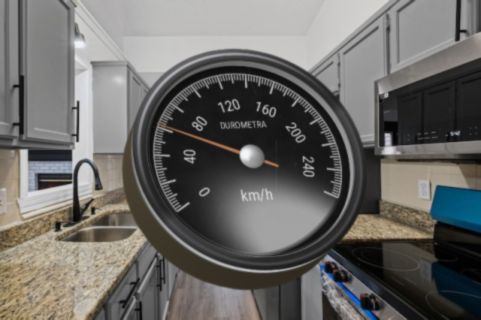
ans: 60; km/h
